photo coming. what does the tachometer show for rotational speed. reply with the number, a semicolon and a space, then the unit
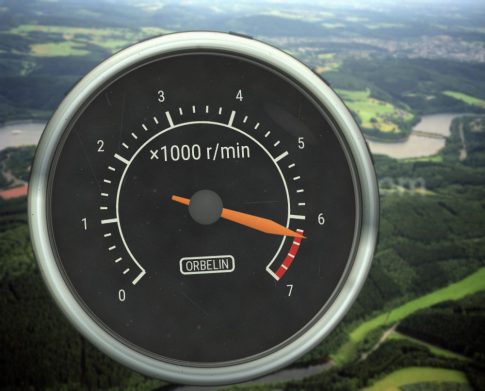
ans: 6300; rpm
